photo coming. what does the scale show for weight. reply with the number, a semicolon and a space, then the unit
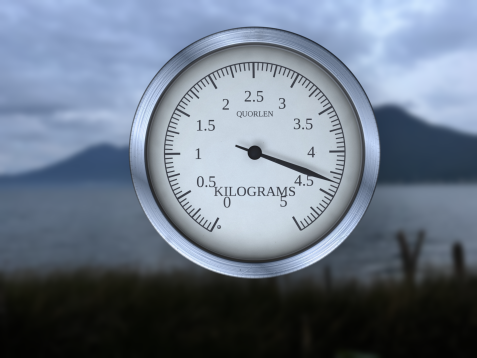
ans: 4.35; kg
